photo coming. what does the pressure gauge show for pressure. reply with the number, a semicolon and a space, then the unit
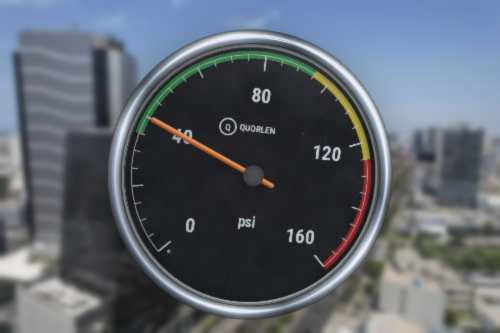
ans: 40; psi
